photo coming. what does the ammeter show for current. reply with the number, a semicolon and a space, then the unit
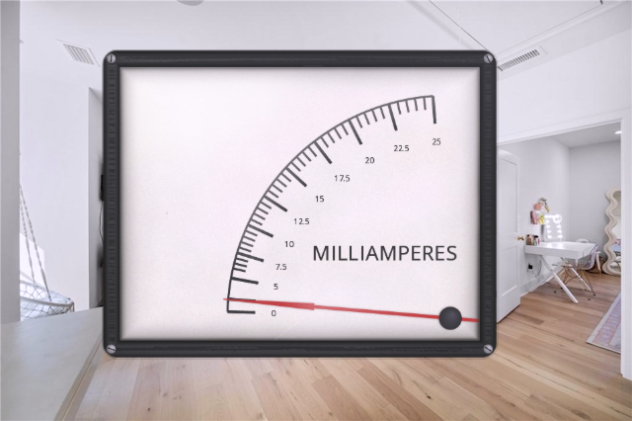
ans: 2.5; mA
